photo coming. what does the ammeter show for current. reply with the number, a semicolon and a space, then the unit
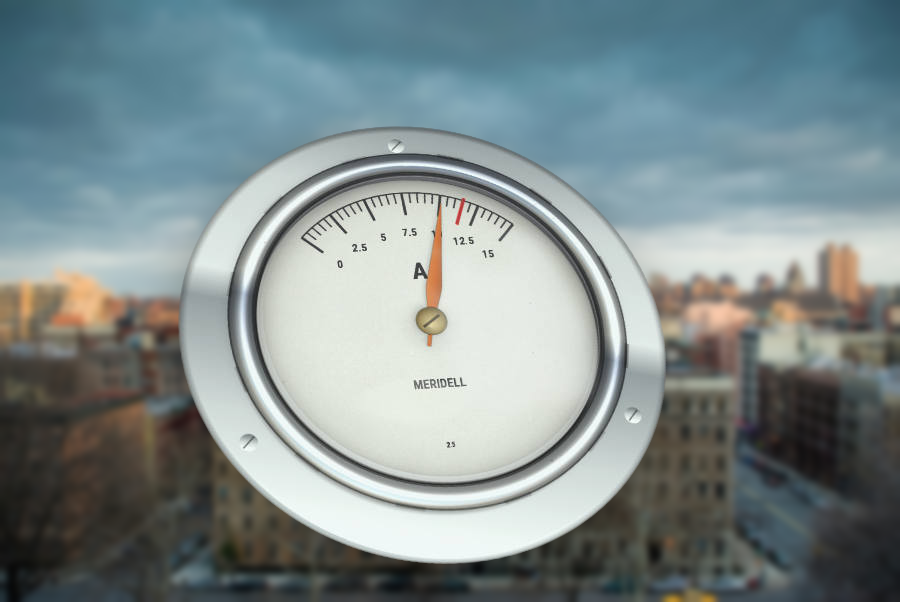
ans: 10; A
